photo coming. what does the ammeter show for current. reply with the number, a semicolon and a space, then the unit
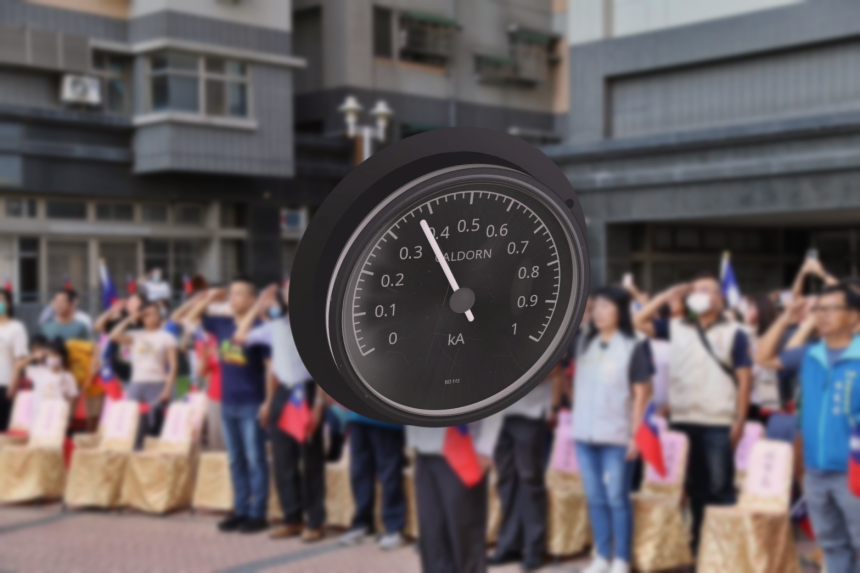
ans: 0.37; kA
